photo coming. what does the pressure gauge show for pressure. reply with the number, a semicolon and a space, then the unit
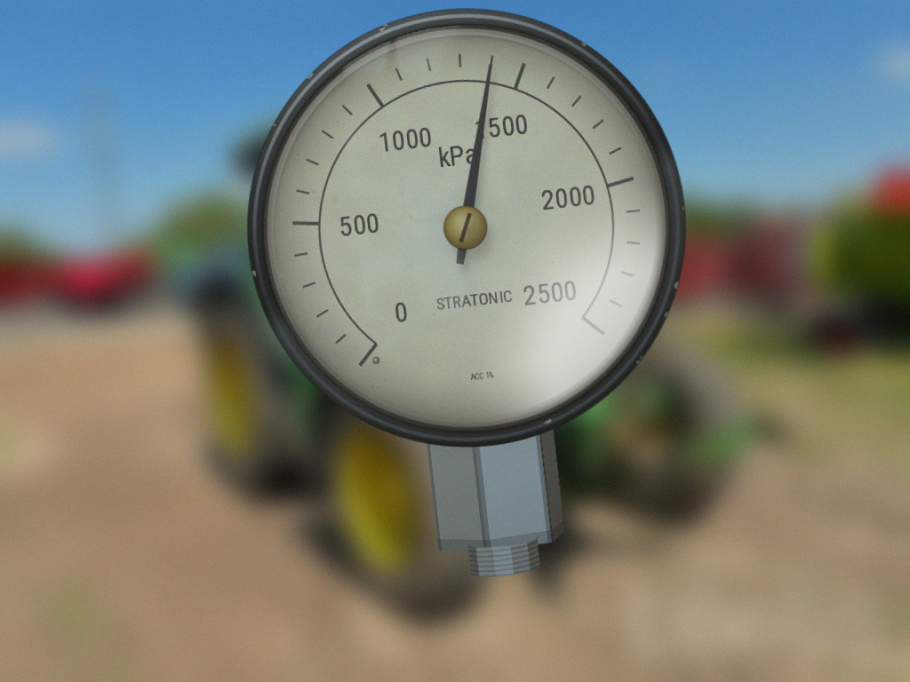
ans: 1400; kPa
